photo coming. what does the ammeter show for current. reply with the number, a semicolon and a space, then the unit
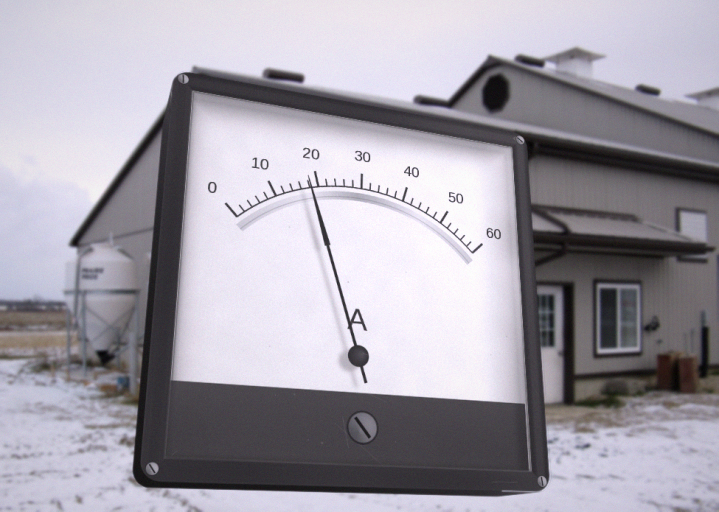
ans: 18; A
